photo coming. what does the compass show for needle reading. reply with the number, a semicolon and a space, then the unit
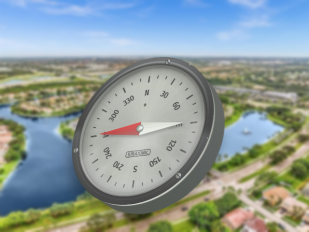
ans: 270; °
